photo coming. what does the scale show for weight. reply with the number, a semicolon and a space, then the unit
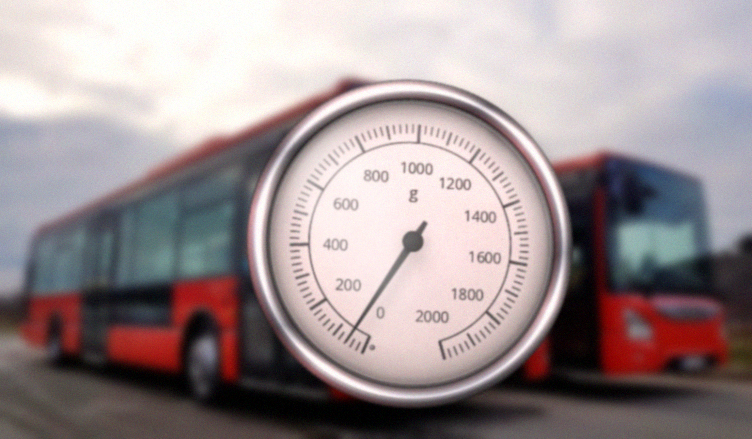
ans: 60; g
